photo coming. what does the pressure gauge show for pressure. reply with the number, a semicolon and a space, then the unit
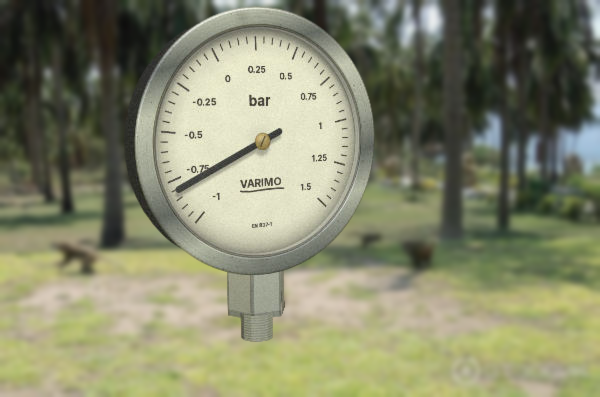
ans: -0.8; bar
